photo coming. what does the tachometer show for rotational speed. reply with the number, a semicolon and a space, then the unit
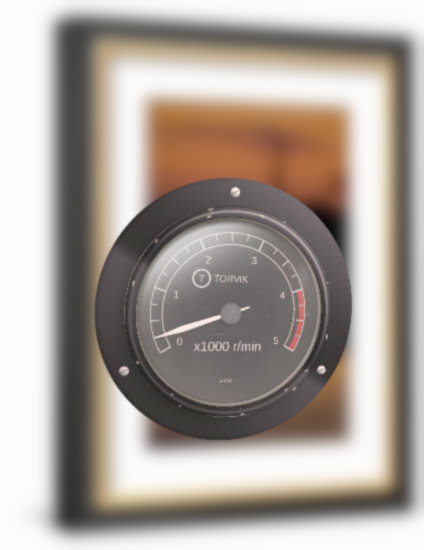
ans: 250; rpm
